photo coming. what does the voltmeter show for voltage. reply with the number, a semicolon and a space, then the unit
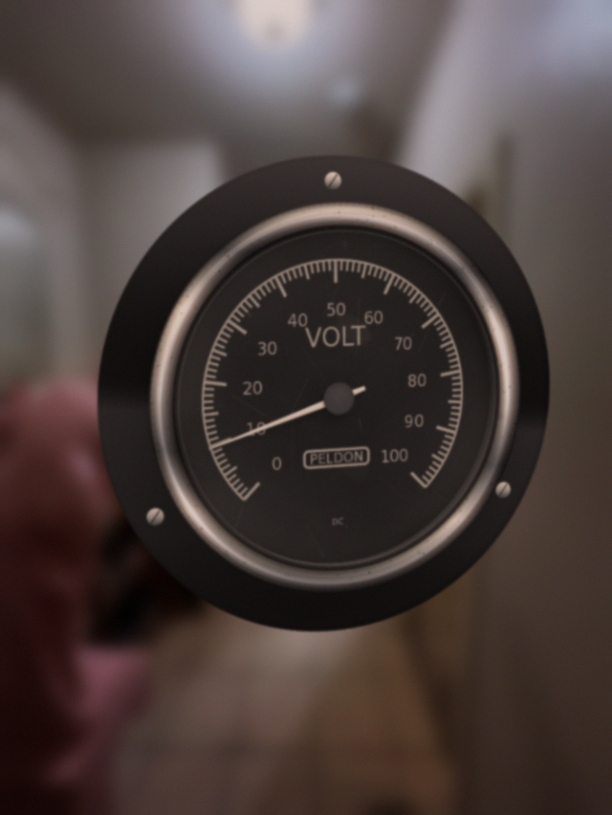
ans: 10; V
